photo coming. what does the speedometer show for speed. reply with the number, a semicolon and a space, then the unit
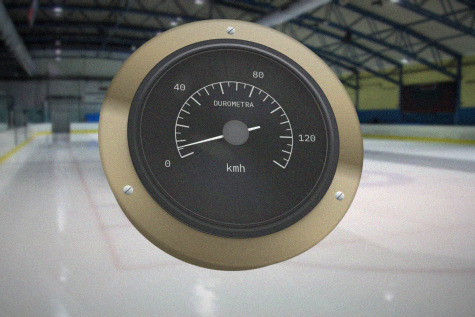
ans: 5; km/h
